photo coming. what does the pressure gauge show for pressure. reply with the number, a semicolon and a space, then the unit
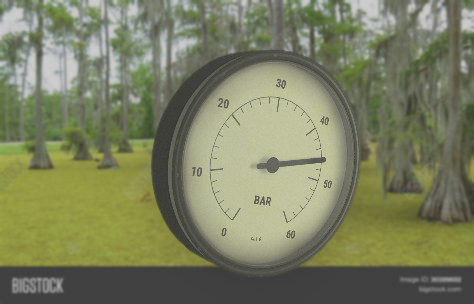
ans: 46; bar
